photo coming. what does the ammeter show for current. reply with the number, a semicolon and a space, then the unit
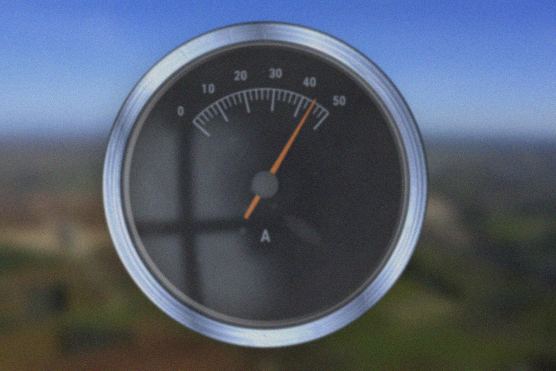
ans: 44; A
